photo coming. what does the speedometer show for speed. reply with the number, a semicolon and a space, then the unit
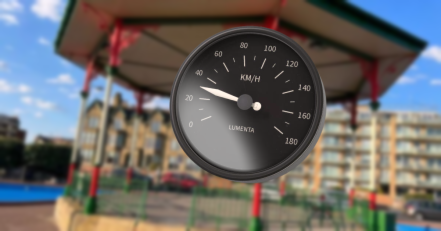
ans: 30; km/h
